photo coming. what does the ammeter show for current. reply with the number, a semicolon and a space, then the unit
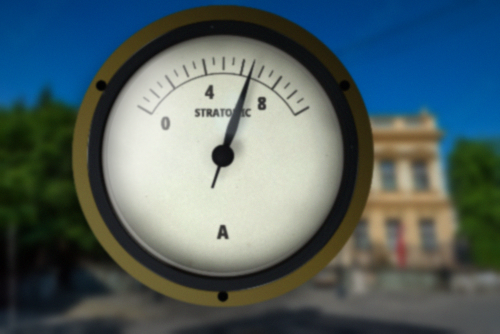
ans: 6.5; A
